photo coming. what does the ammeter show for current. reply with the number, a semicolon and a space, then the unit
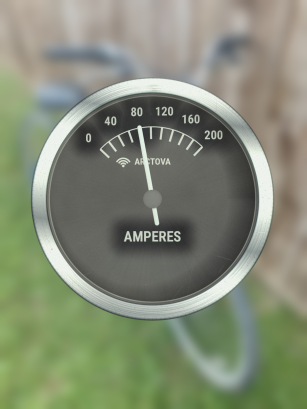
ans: 80; A
